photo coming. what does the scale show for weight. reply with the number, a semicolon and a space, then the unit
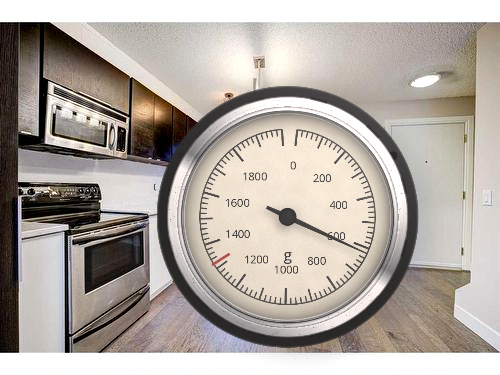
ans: 620; g
